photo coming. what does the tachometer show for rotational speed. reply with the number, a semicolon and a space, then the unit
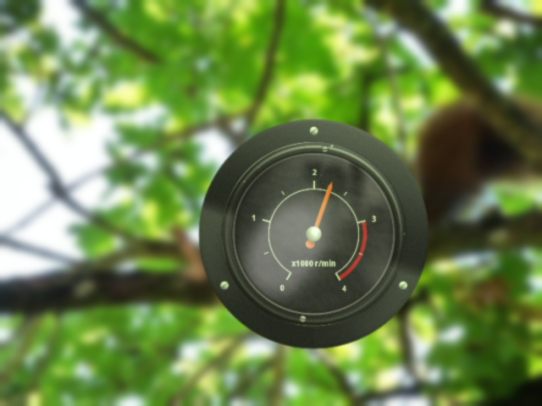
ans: 2250; rpm
